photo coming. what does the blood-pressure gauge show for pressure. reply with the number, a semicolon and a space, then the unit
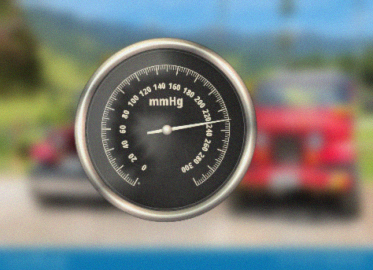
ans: 230; mmHg
